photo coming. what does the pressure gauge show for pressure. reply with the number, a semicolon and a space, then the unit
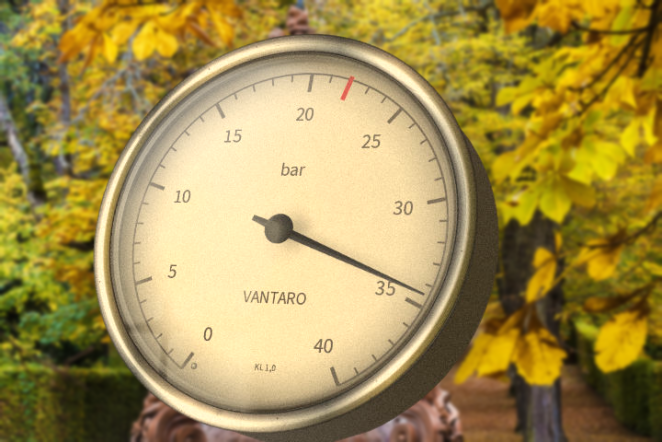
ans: 34.5; bar
